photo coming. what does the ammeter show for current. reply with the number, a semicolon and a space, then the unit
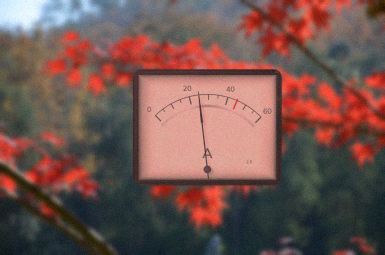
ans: 25; A
